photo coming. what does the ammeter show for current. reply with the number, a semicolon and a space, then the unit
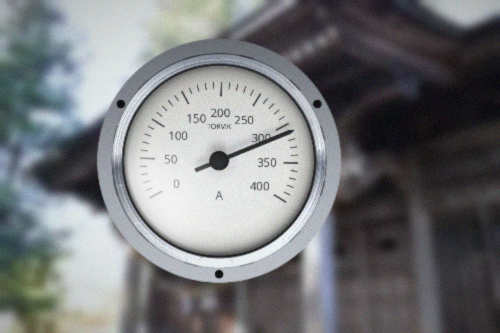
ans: 310; A
